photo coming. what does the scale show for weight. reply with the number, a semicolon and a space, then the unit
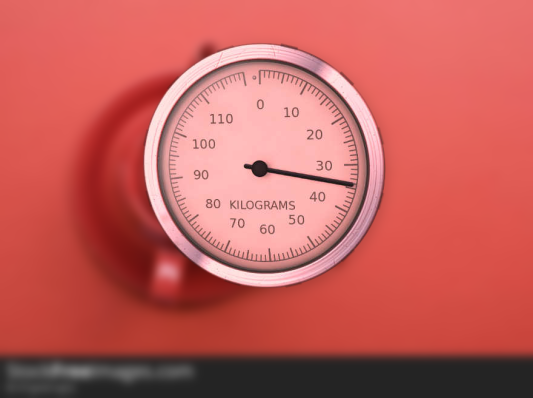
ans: 34; kg
